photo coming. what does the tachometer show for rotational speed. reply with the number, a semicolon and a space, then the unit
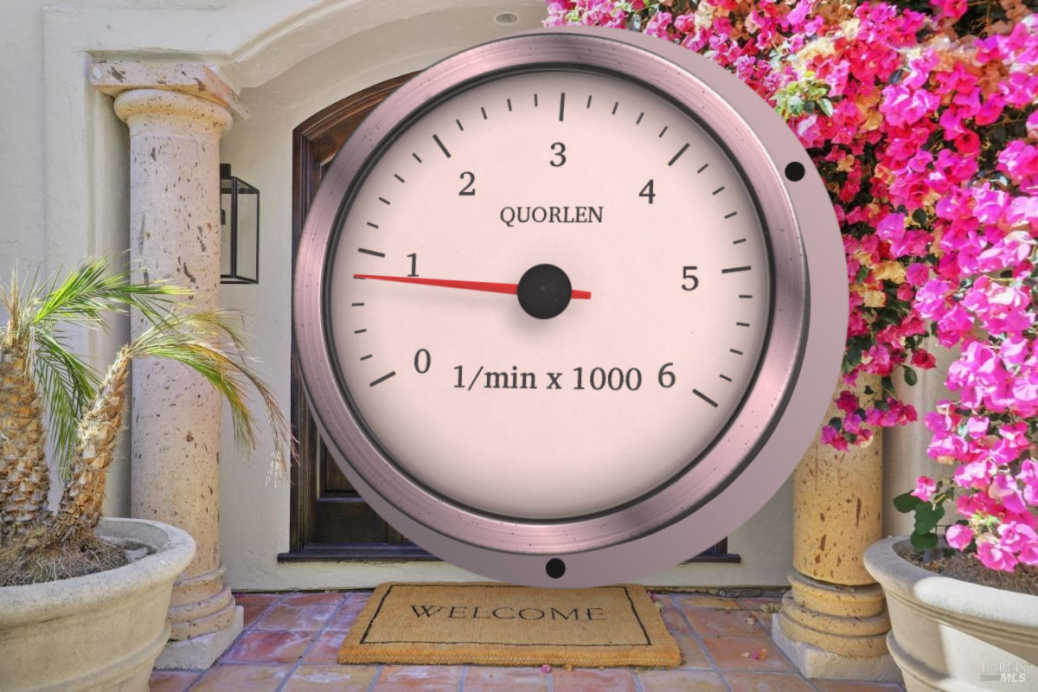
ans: 800; rpm
